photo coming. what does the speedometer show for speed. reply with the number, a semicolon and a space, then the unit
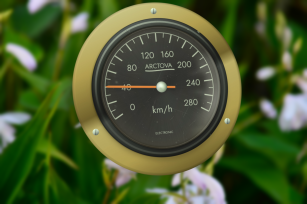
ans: 40; km/h
